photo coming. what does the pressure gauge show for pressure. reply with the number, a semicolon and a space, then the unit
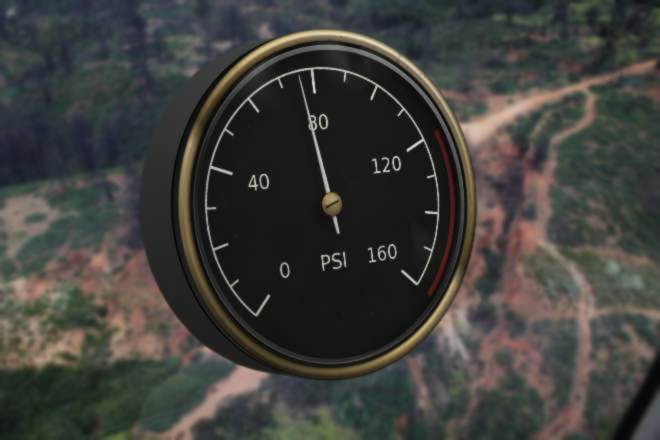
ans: 75; psi
